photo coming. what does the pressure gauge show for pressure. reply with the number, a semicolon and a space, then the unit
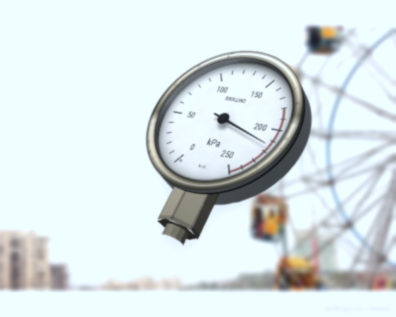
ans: 215; kPa
